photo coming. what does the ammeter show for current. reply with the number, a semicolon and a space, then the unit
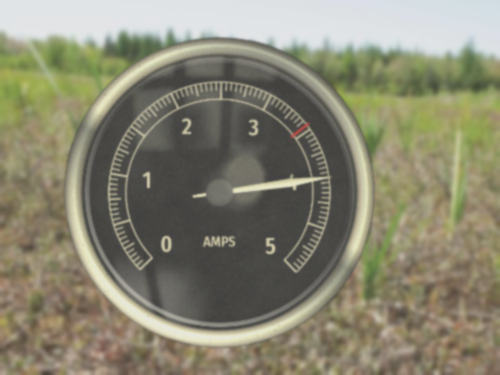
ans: 4; A
